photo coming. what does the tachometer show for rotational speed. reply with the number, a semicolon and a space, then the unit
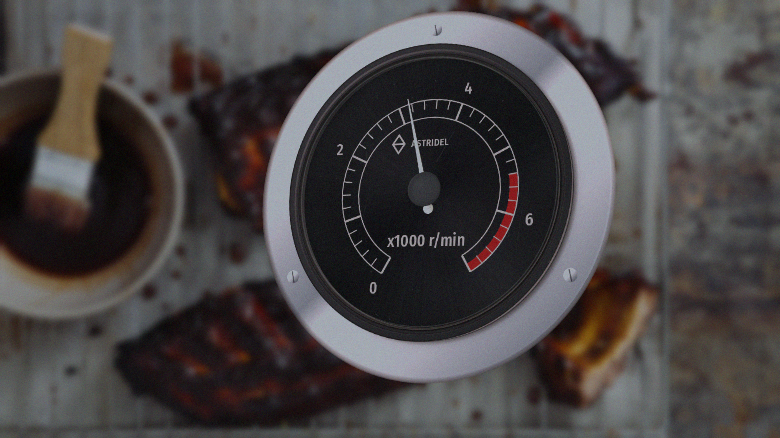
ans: 3200; rpm
